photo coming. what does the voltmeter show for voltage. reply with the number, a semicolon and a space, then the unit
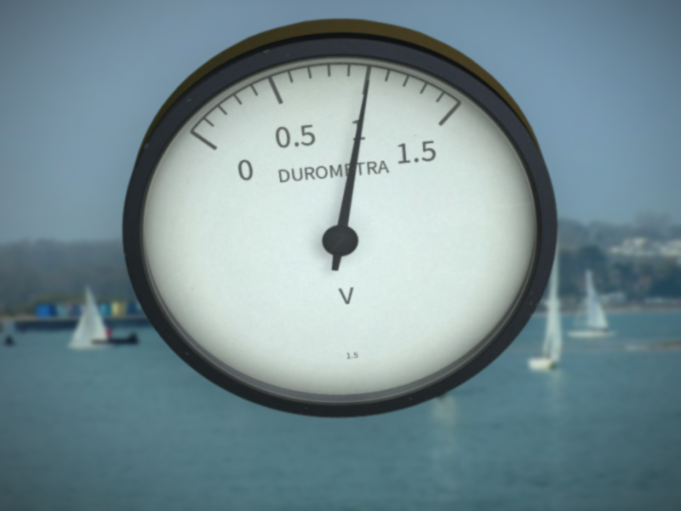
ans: 1; V
